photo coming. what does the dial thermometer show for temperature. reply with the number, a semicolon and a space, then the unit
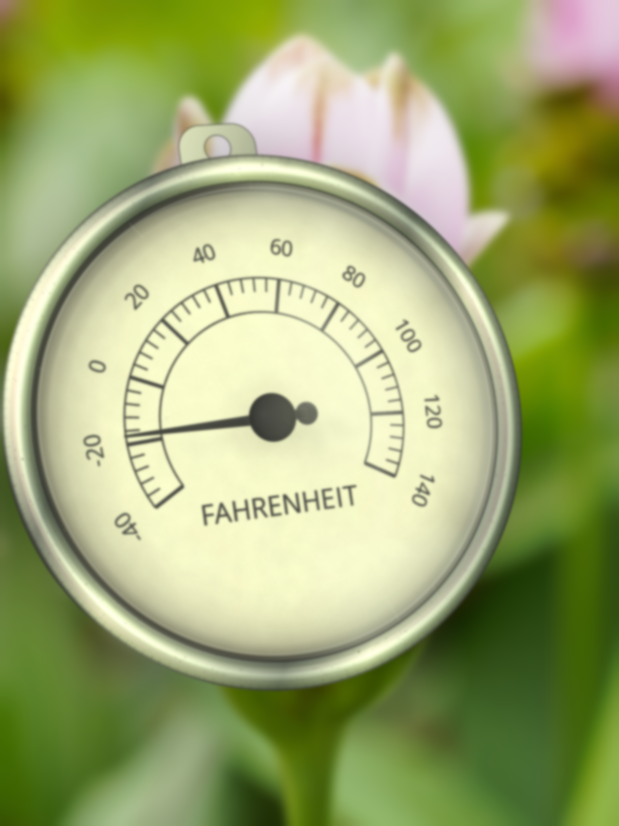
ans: -18; °F
